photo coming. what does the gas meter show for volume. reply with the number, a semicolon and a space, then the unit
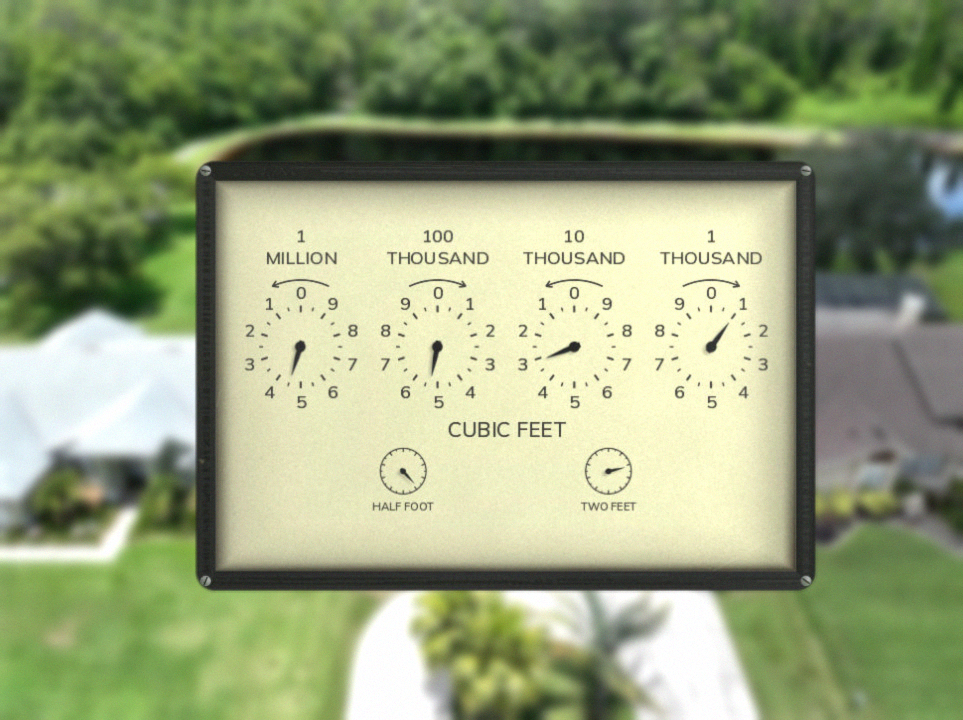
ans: 453100; ft³
